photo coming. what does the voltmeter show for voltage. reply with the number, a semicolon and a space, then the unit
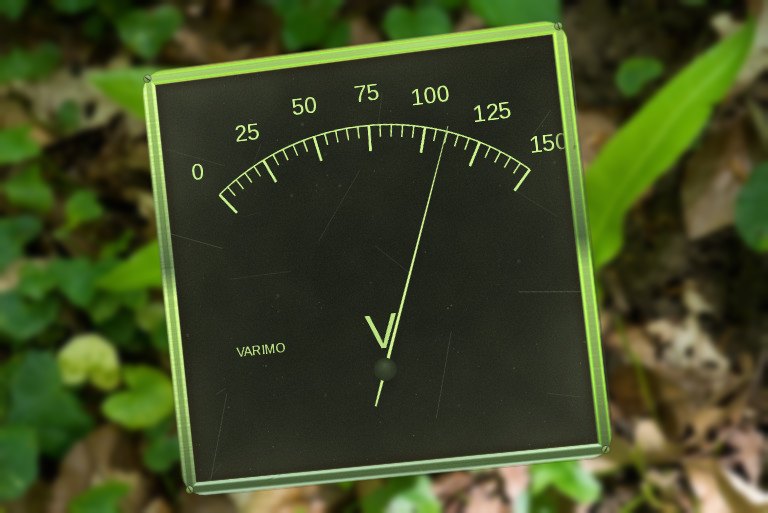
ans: 110; V
